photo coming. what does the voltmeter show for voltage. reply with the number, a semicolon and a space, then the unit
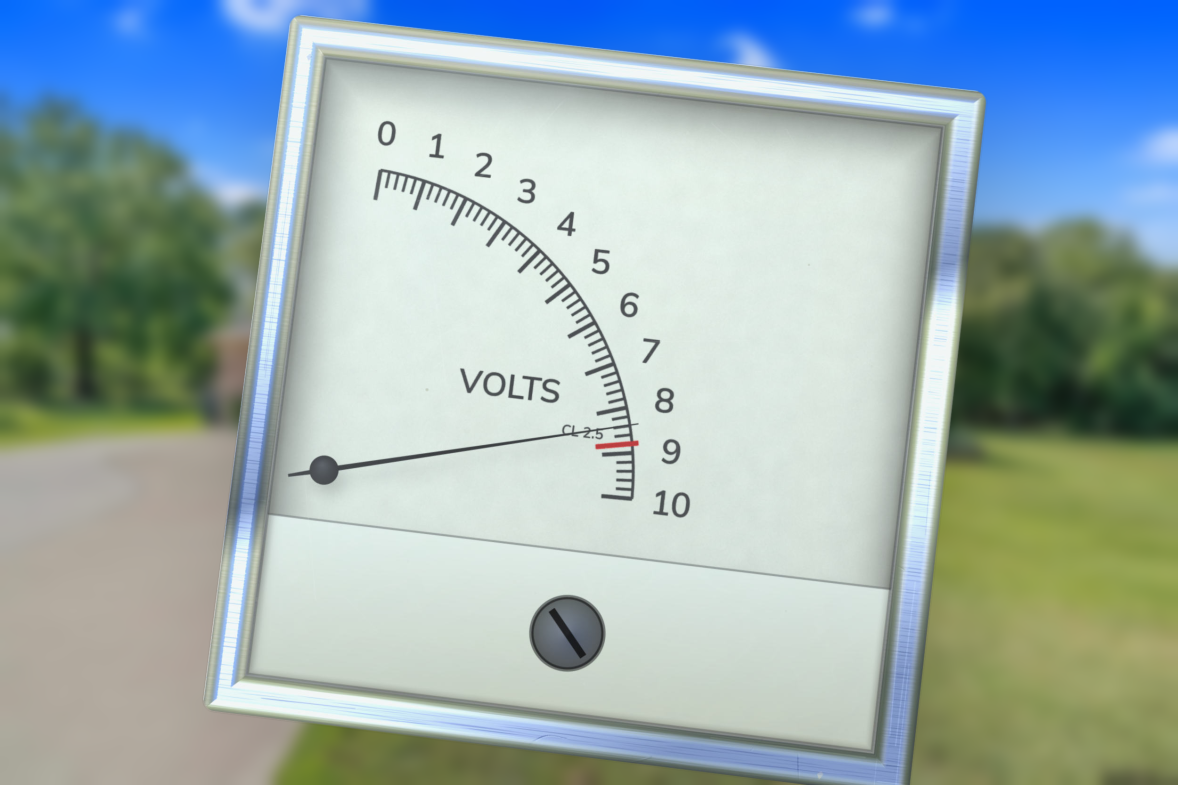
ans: 8.4; V
